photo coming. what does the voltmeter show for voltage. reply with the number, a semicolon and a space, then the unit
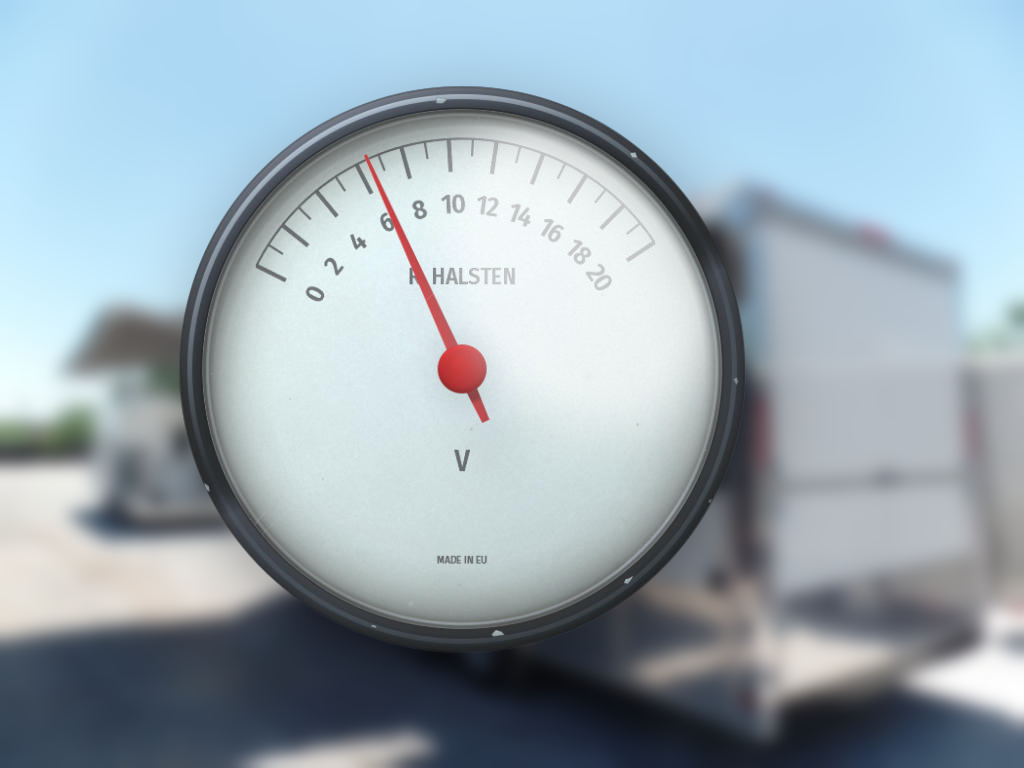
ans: 6.5; V
